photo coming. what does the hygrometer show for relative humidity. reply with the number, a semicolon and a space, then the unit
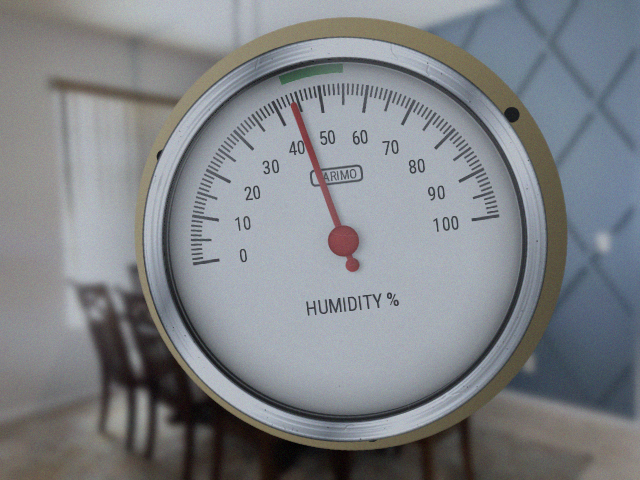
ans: 44; %
